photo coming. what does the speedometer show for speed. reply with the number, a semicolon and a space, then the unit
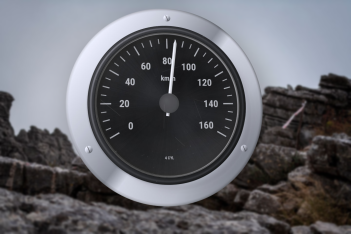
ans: 85; km/h
